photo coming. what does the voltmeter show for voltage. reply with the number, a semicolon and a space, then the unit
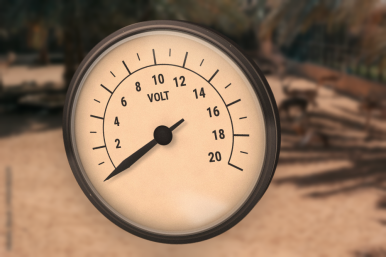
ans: 0; V
